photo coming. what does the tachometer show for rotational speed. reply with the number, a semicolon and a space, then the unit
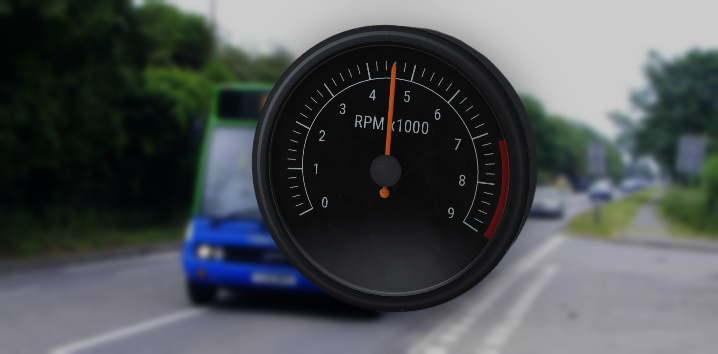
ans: 4600; rpm
